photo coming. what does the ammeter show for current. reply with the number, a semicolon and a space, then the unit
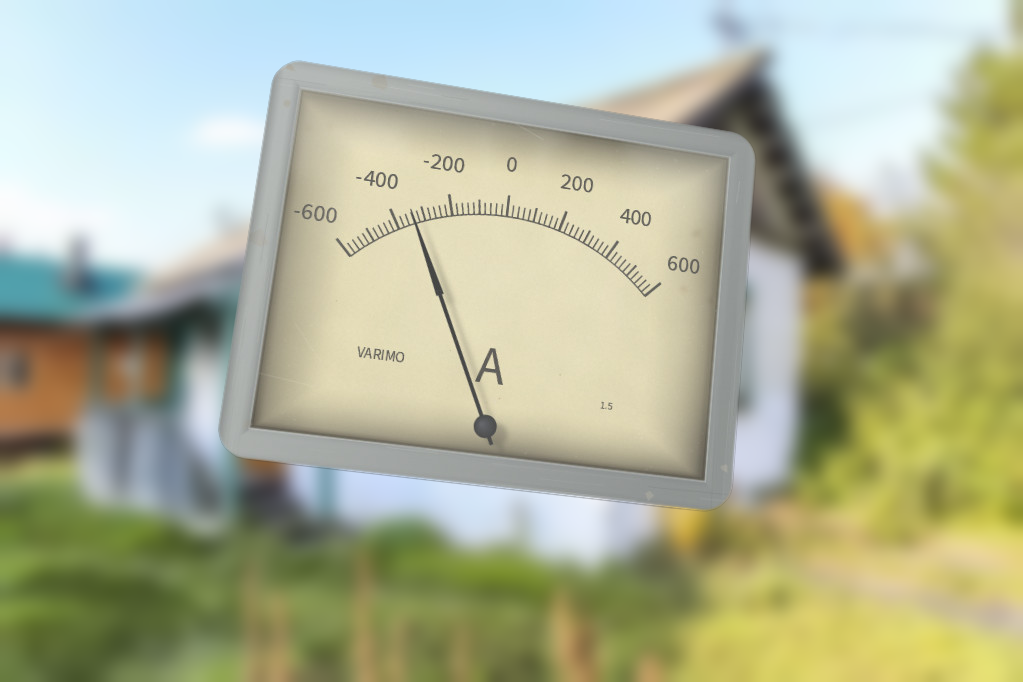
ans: -340; A
